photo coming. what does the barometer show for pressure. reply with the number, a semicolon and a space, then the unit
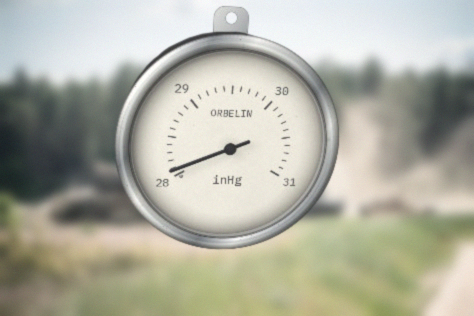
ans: 28.1; inHg
